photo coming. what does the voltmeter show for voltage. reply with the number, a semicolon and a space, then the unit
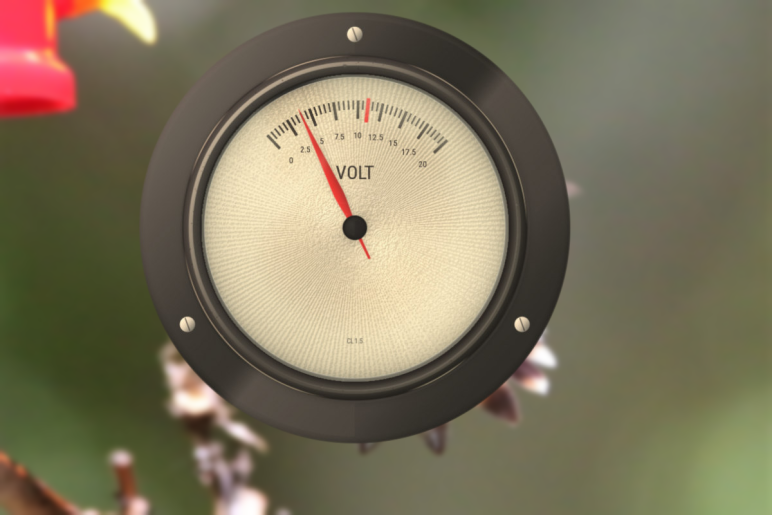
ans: 4; V
